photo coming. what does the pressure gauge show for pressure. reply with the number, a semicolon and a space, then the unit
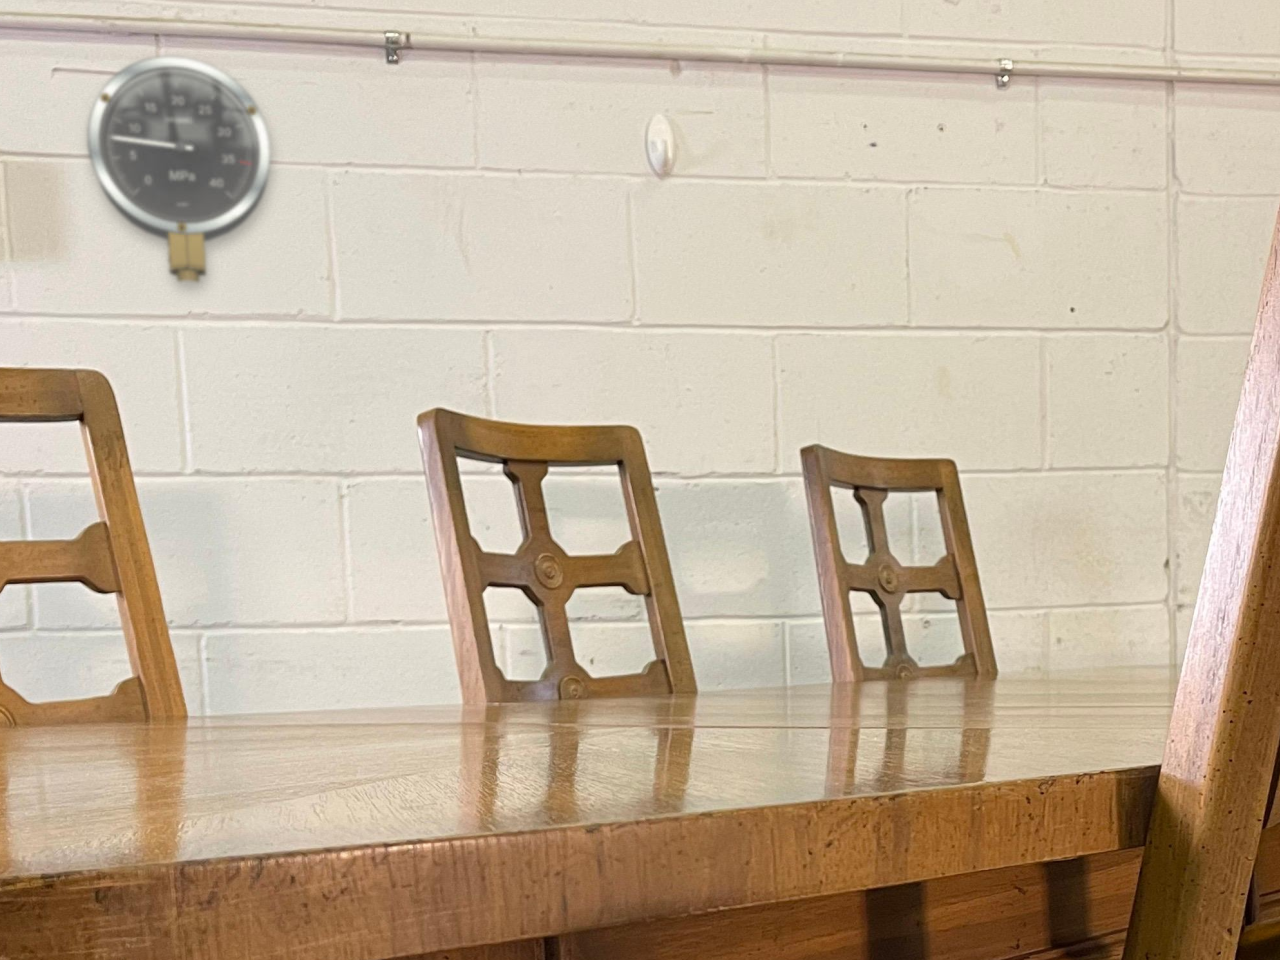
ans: 7.5; MPa
